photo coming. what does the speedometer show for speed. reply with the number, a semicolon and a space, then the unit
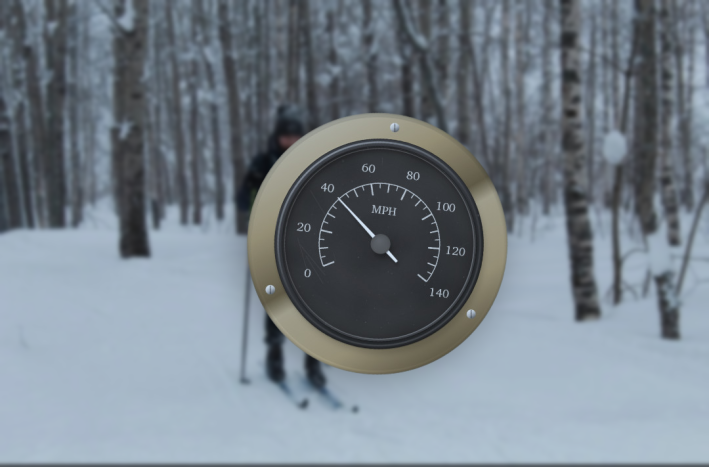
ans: 40; mph
